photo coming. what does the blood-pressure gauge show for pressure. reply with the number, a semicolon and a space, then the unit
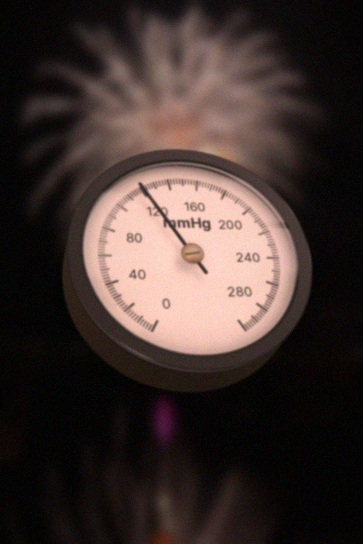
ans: 120; mmHg
